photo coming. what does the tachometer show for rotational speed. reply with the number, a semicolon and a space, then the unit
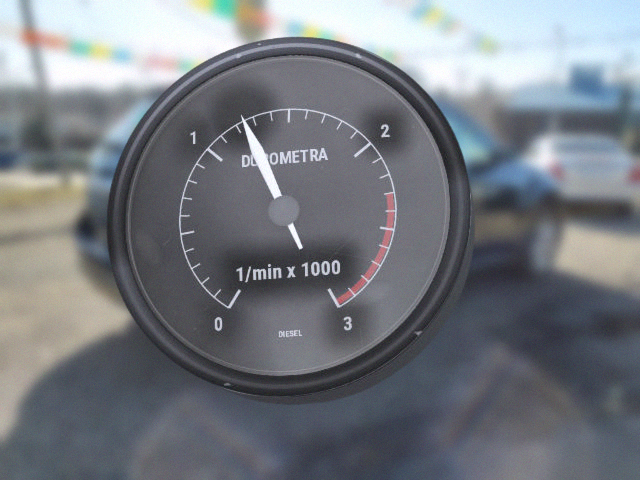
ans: 1250; rpm
